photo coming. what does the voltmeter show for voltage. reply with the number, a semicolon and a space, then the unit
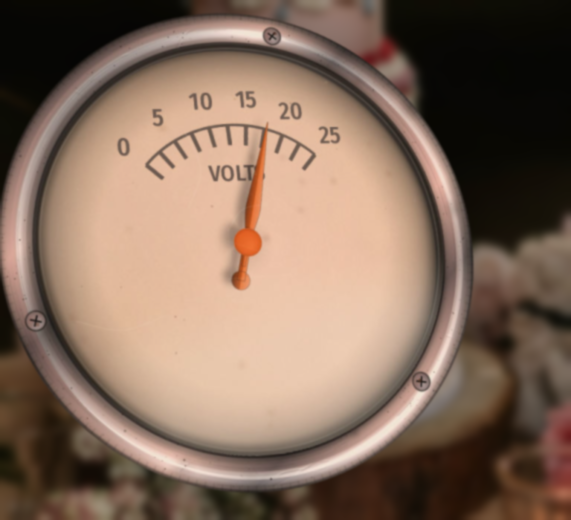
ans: 17.5; V
